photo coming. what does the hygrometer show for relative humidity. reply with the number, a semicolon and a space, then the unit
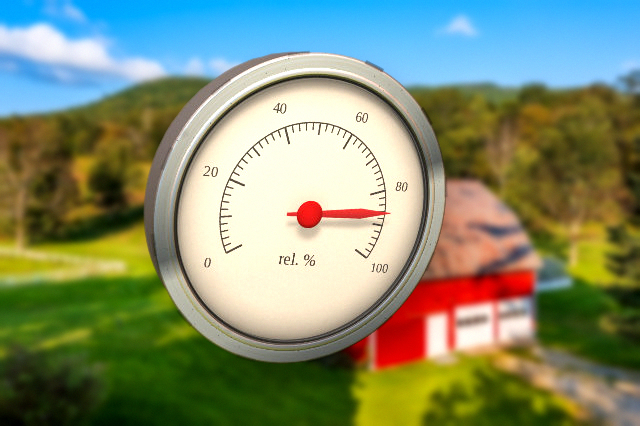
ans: 86; %
